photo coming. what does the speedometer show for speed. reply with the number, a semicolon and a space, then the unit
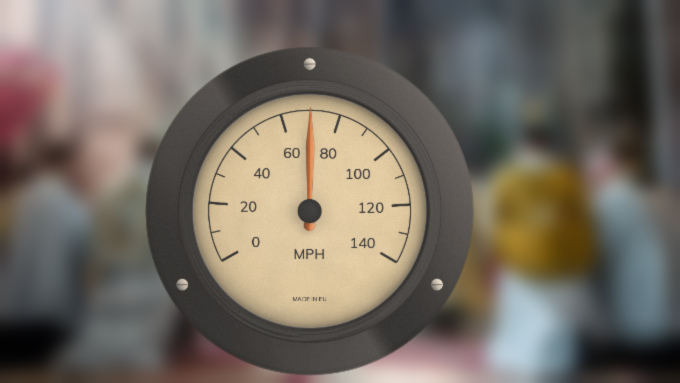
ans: 70; mph
